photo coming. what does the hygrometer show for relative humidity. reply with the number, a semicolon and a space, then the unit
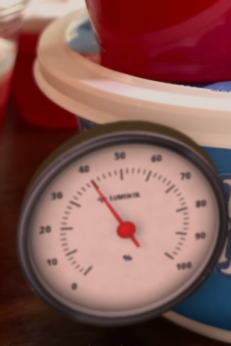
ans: 40; %
